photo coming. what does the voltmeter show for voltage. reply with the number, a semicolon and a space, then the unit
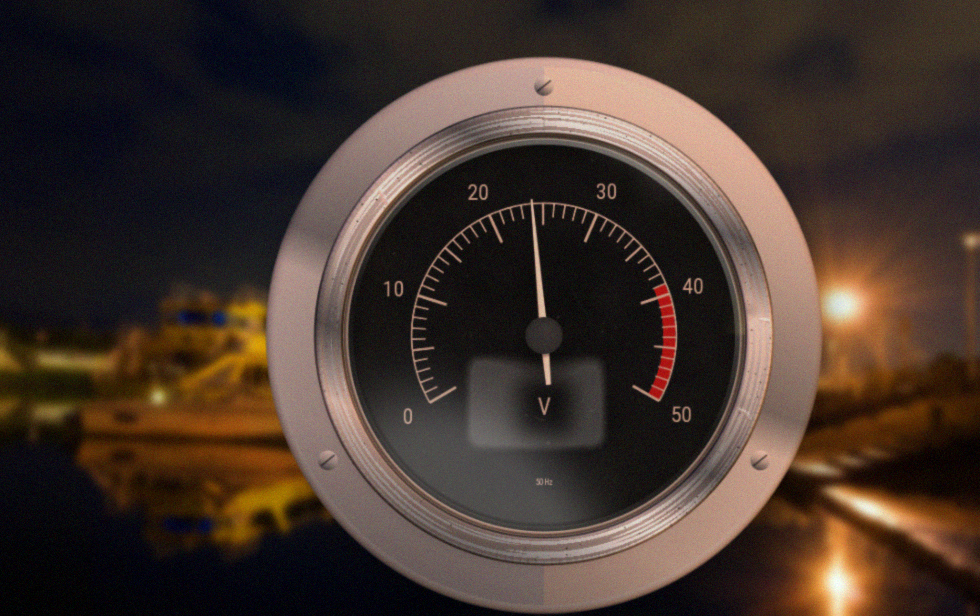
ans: 24; V
